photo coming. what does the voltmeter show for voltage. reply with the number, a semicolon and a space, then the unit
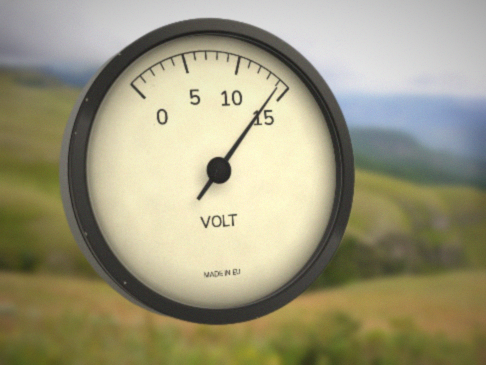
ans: 14; V
